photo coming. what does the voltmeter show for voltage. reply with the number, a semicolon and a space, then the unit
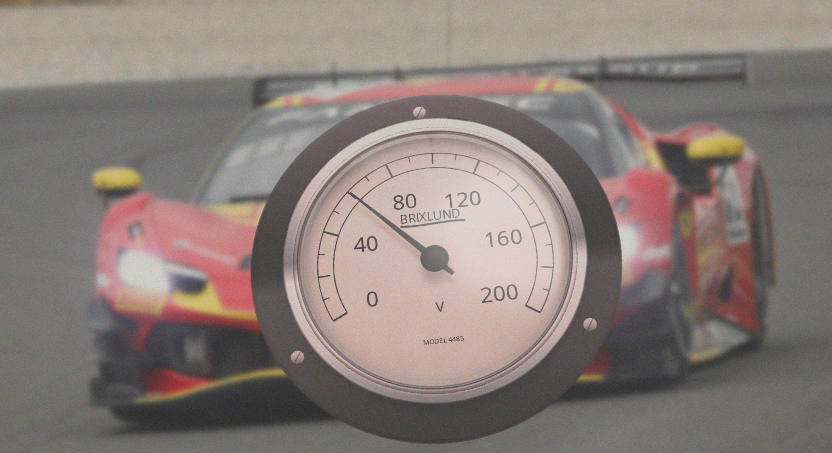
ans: 60; V
